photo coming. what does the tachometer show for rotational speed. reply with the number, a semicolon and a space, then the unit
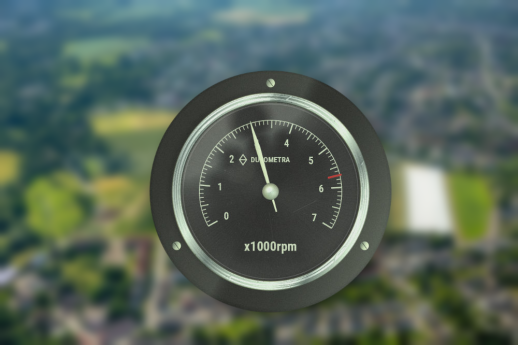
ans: 3000; rpm
